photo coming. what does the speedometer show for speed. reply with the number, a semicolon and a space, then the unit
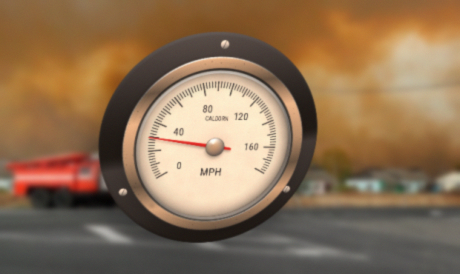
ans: 30; mph
